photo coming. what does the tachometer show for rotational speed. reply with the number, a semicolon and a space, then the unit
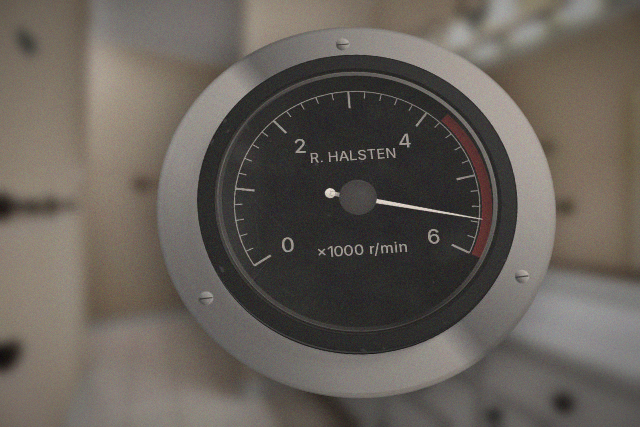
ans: 5600; rpm
